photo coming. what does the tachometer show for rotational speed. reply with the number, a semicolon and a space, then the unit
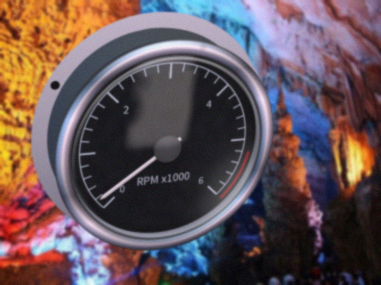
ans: 200; rpm
